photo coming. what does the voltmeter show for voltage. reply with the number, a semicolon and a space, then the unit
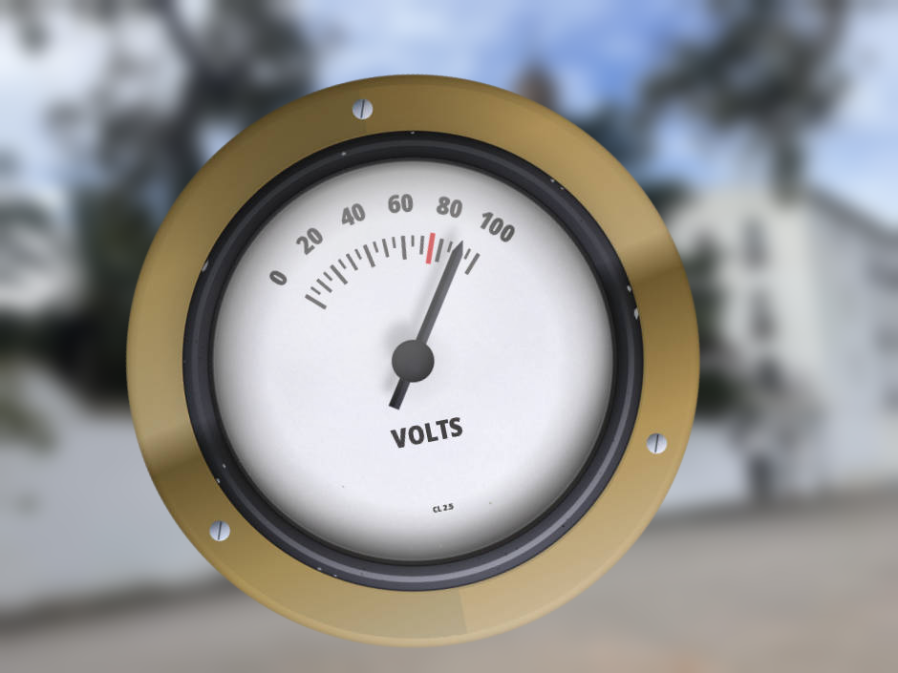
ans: 90; V
